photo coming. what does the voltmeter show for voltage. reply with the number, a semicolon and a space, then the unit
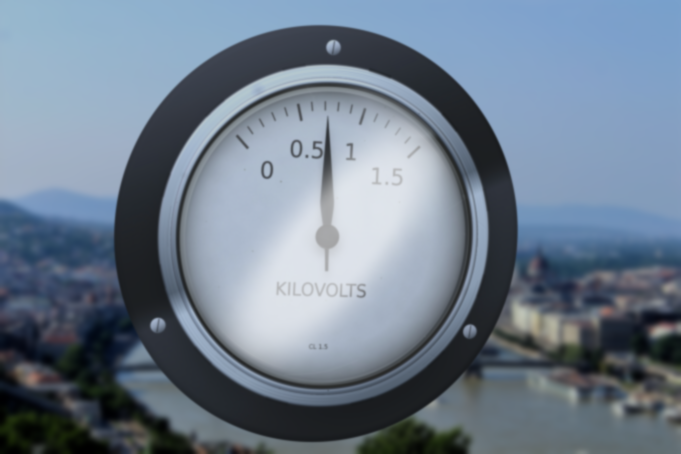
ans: 0.7; kV
